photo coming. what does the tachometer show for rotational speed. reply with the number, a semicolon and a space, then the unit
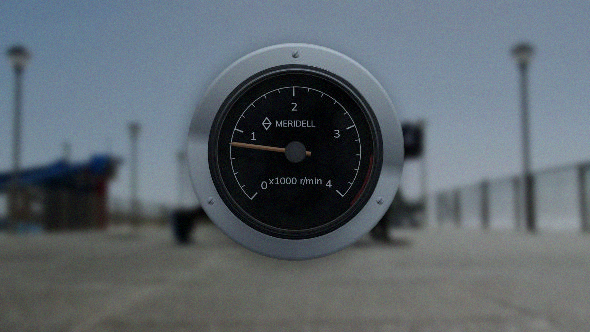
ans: 800; rpm
